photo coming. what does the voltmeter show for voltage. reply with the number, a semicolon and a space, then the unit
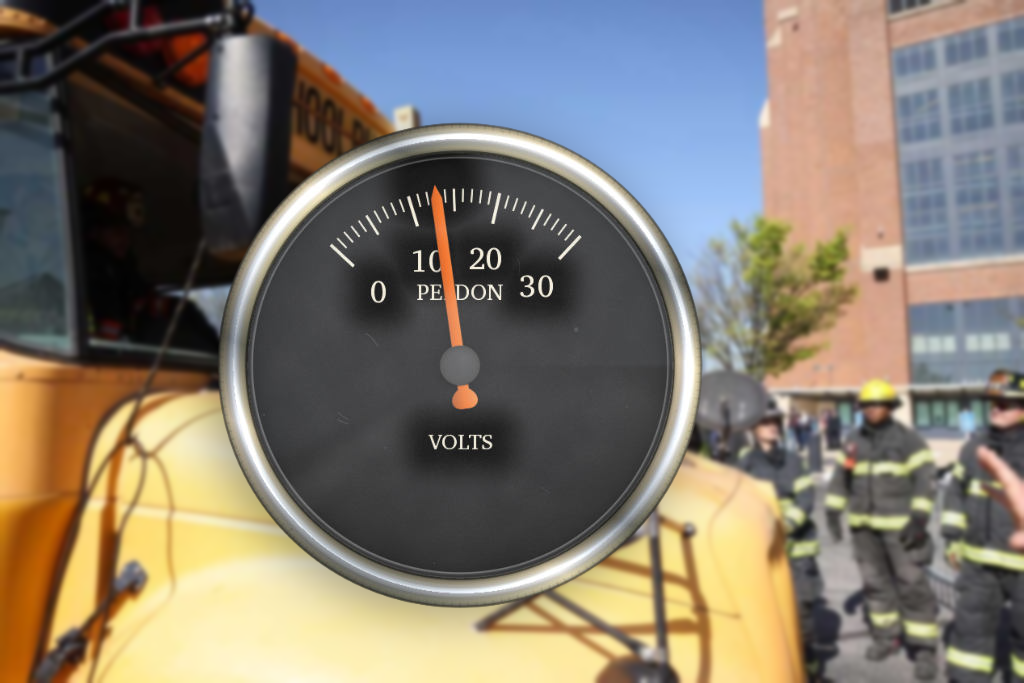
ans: 13; V
